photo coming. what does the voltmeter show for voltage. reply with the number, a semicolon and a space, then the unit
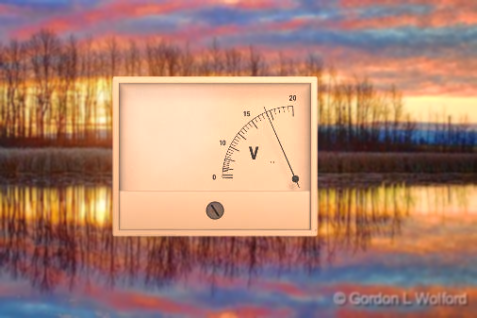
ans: 17; V
